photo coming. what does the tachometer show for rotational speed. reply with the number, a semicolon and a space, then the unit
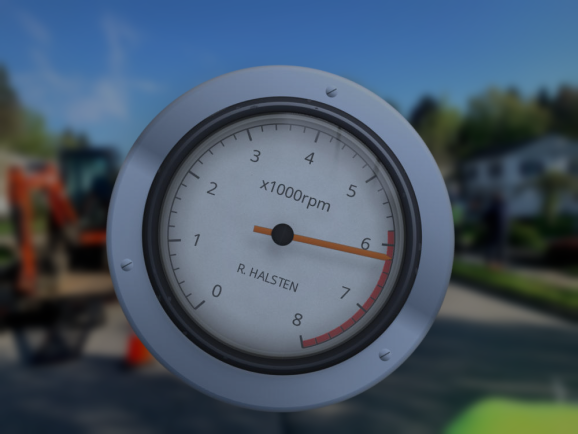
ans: 6200; rpm
